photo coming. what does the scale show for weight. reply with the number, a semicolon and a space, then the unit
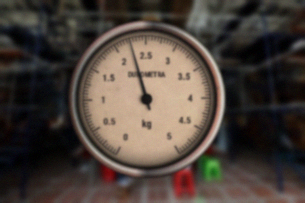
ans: 2.25; kg
